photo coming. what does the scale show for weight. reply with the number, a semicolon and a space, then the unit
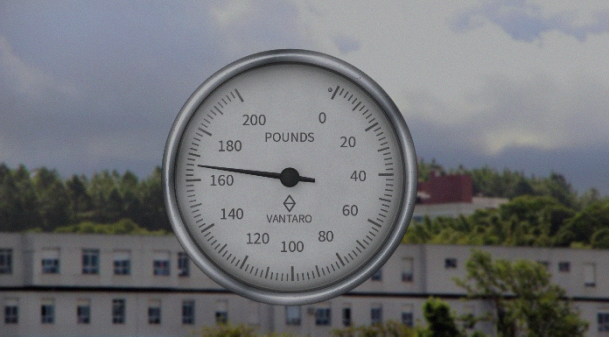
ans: 166; lb
